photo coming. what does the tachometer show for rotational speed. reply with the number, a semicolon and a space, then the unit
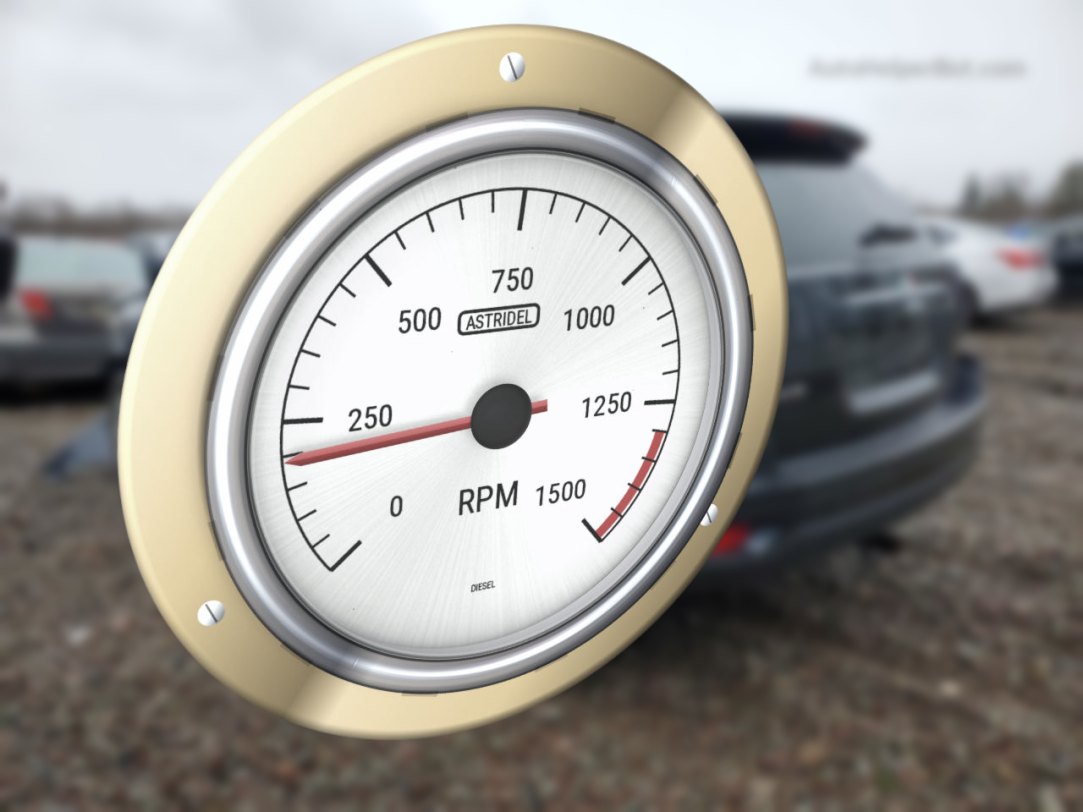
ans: 200; rpm
